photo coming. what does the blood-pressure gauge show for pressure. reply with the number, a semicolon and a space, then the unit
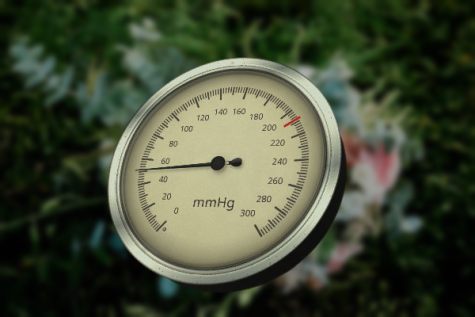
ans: 50; mmHg
